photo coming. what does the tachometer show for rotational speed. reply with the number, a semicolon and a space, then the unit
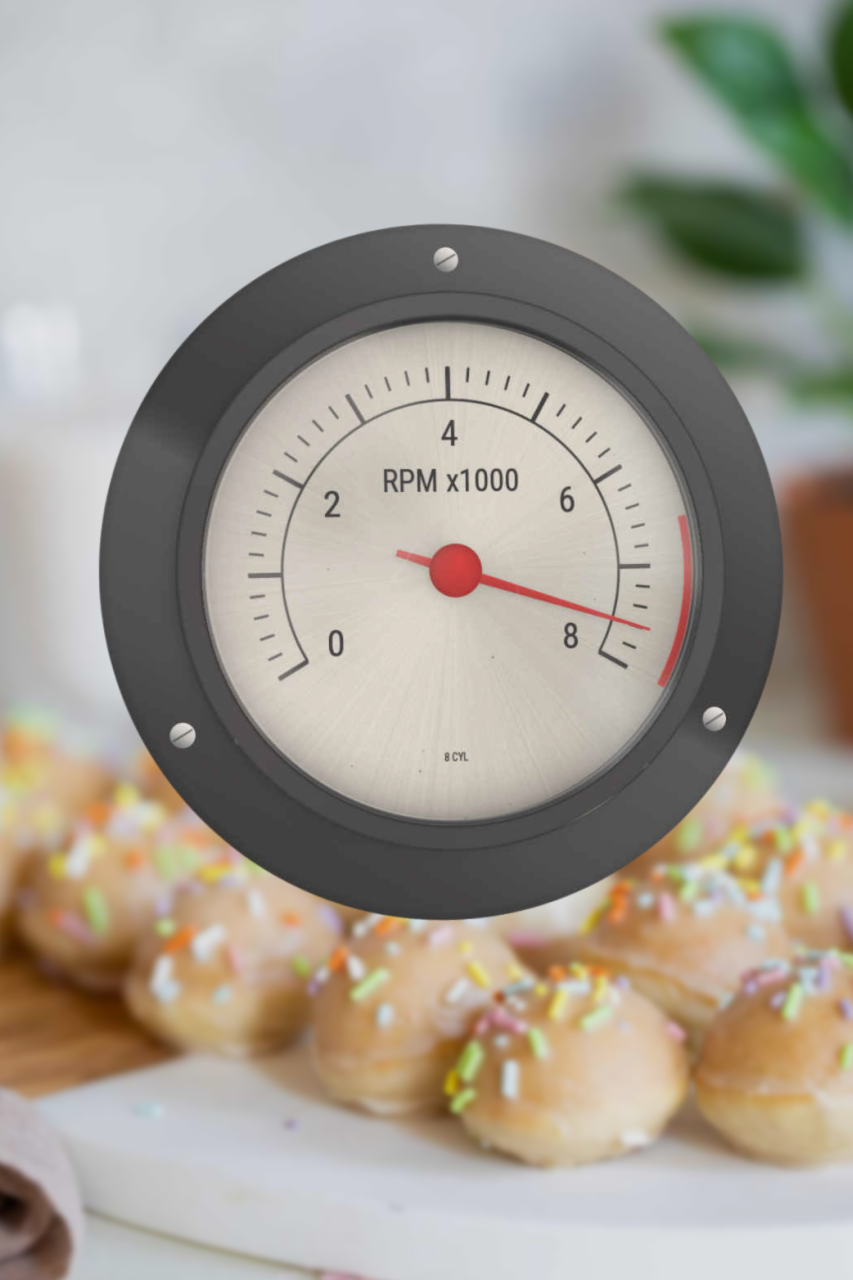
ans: 7600; rpm
